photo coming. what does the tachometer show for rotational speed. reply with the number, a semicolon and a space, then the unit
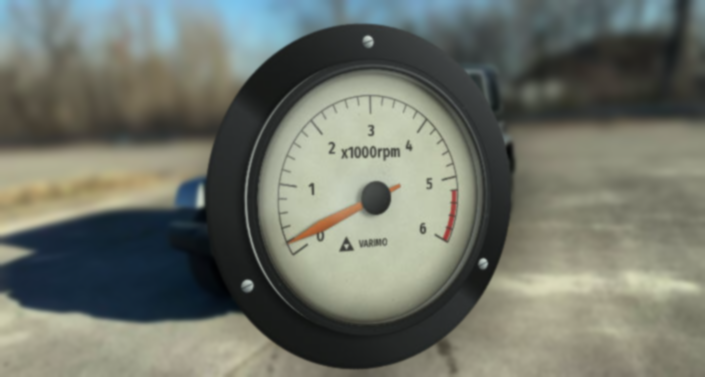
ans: 200; rpm
